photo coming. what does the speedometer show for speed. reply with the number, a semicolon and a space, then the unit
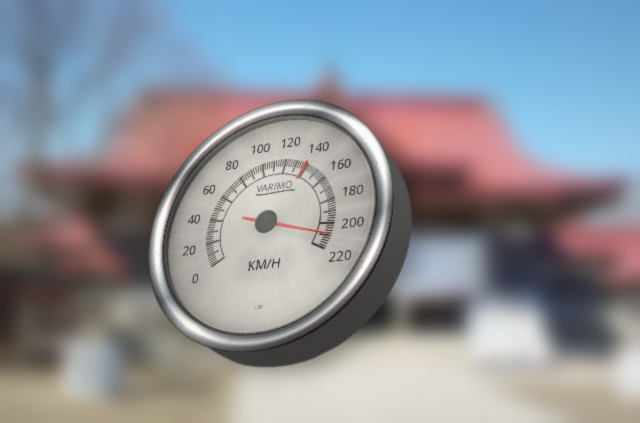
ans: 210; km/h
